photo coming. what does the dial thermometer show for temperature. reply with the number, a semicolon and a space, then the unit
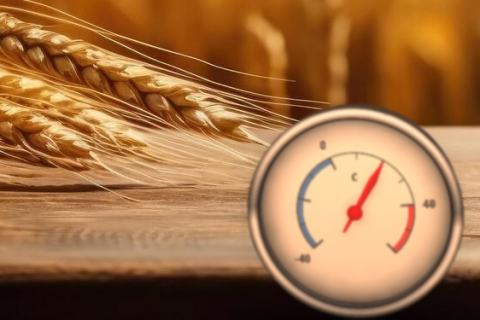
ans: 20; °C
